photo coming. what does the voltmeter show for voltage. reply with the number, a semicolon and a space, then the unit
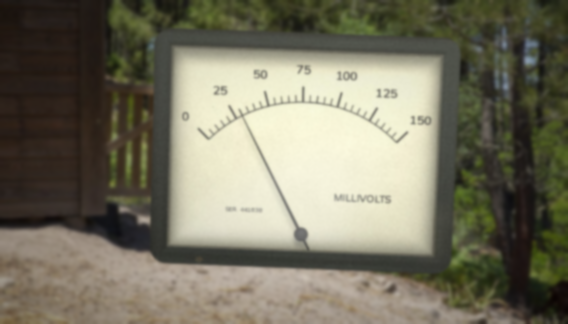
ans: 30; mV
